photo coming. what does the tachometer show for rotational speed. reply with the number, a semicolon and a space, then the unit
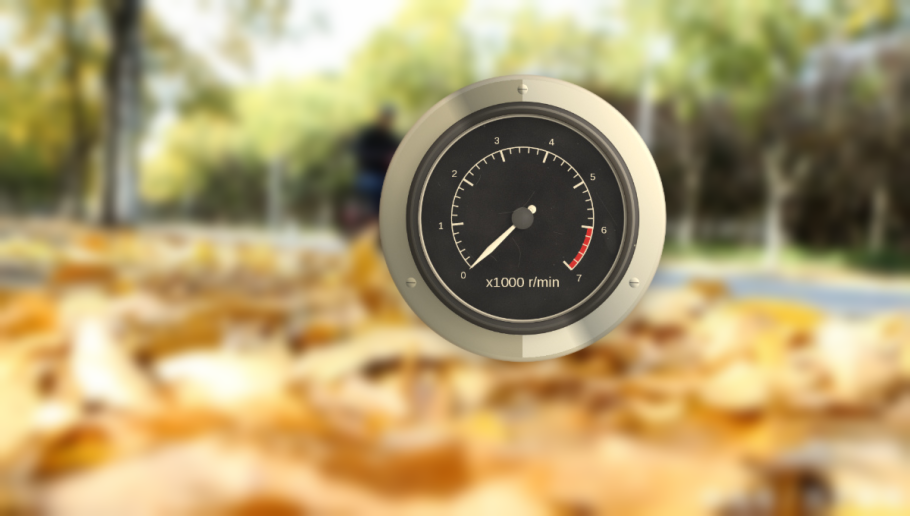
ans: 0; rpm
